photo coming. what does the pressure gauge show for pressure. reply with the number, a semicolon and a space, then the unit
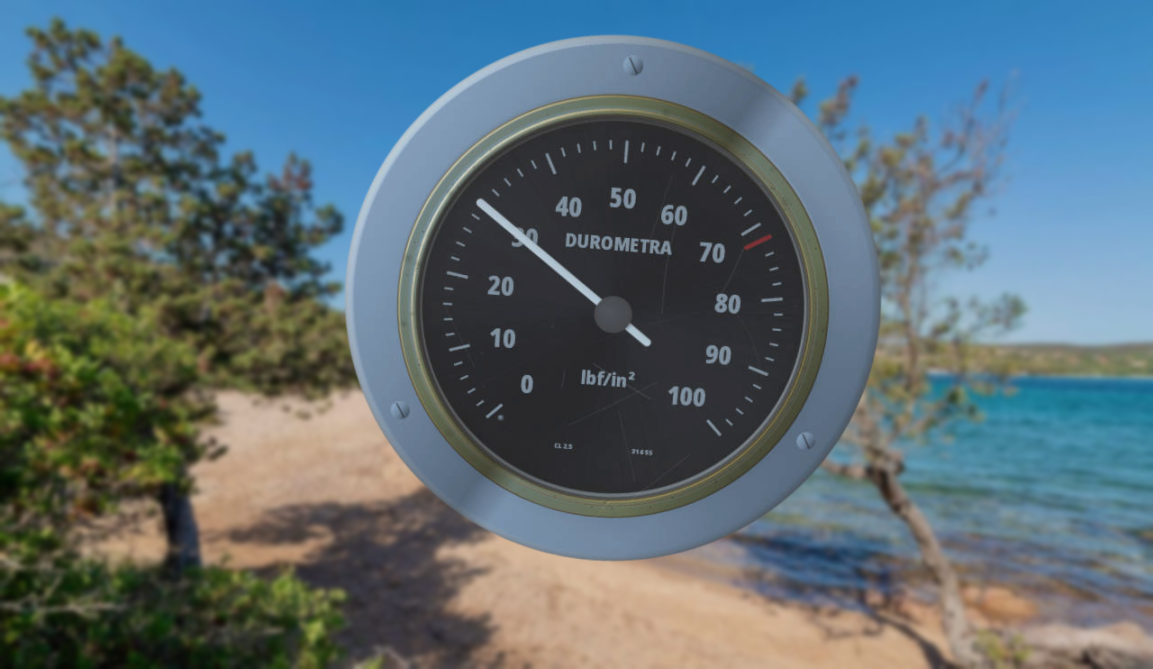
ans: 30; psi
